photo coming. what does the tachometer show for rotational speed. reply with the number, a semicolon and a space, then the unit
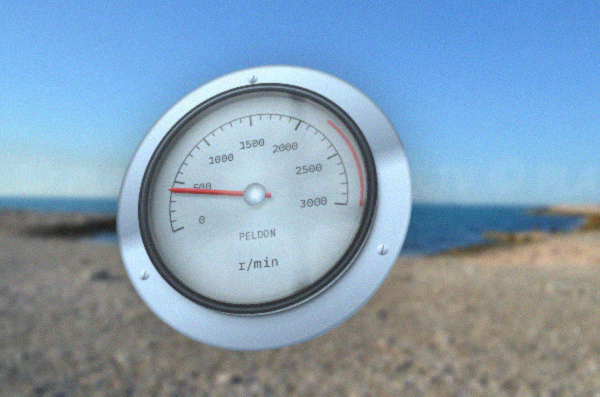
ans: 400; rpm
